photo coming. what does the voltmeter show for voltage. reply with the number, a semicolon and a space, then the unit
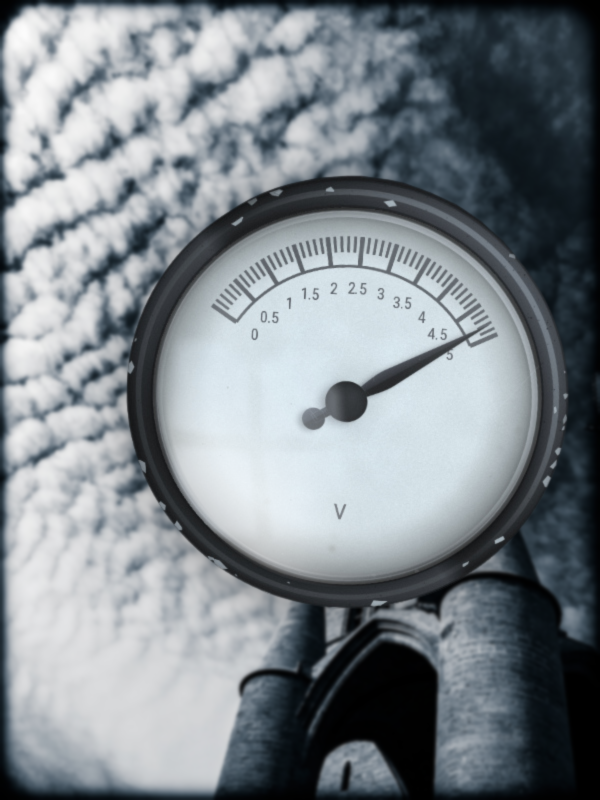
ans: 4.8; V
